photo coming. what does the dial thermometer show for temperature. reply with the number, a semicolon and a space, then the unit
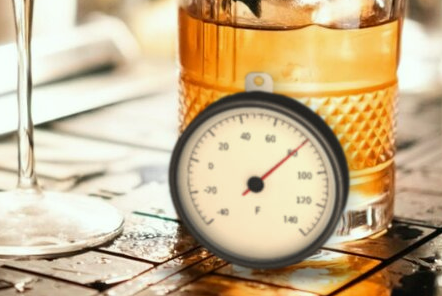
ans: 80; °F
